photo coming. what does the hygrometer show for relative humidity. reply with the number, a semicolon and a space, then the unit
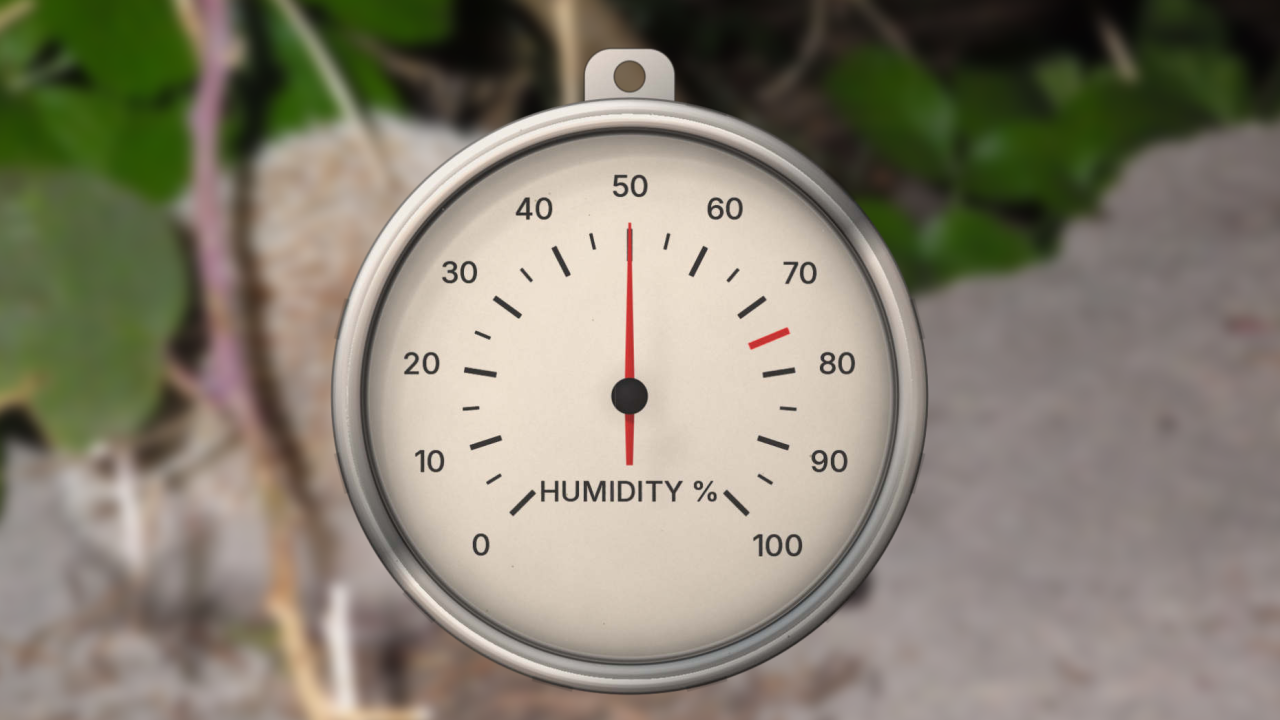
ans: 50; %
